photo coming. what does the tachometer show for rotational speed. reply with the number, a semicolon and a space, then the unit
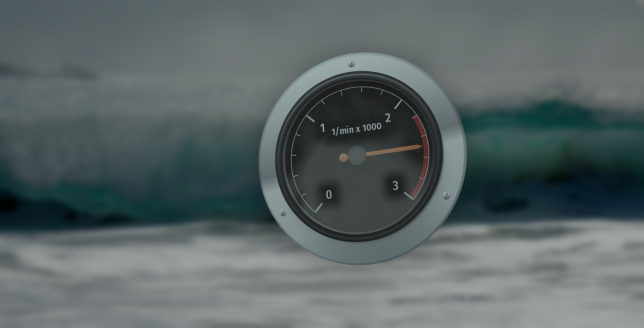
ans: 2500; rpm
